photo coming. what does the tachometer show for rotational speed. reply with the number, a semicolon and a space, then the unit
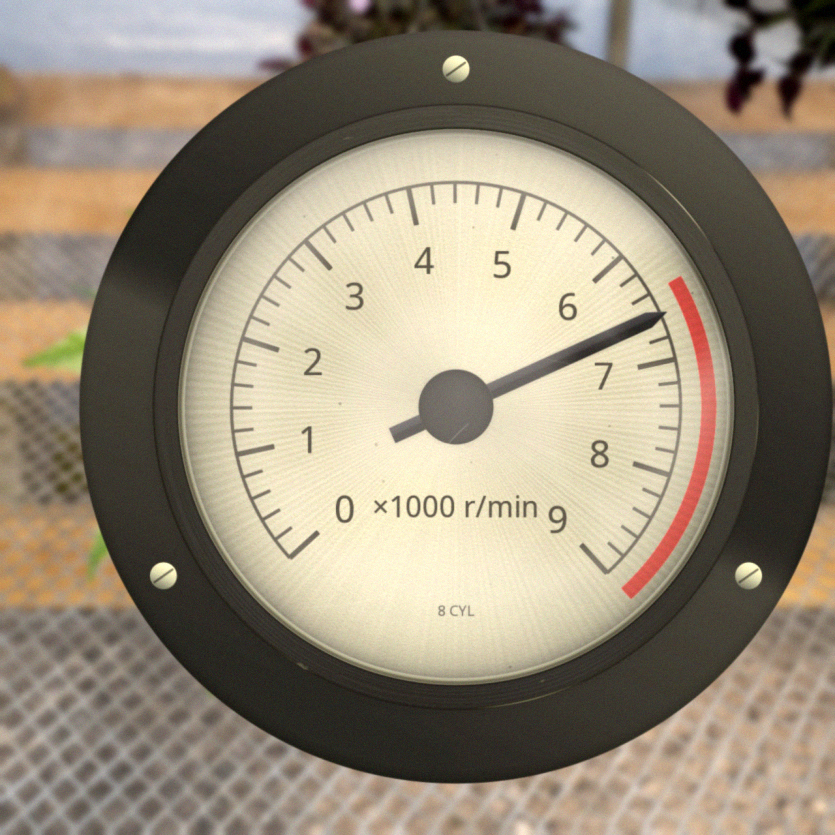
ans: 6600; rpm
